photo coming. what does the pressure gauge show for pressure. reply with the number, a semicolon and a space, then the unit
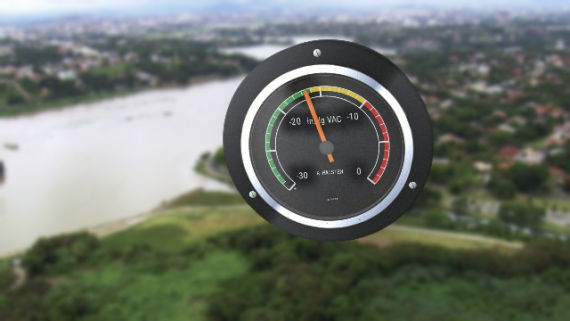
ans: -16.5; inHg
